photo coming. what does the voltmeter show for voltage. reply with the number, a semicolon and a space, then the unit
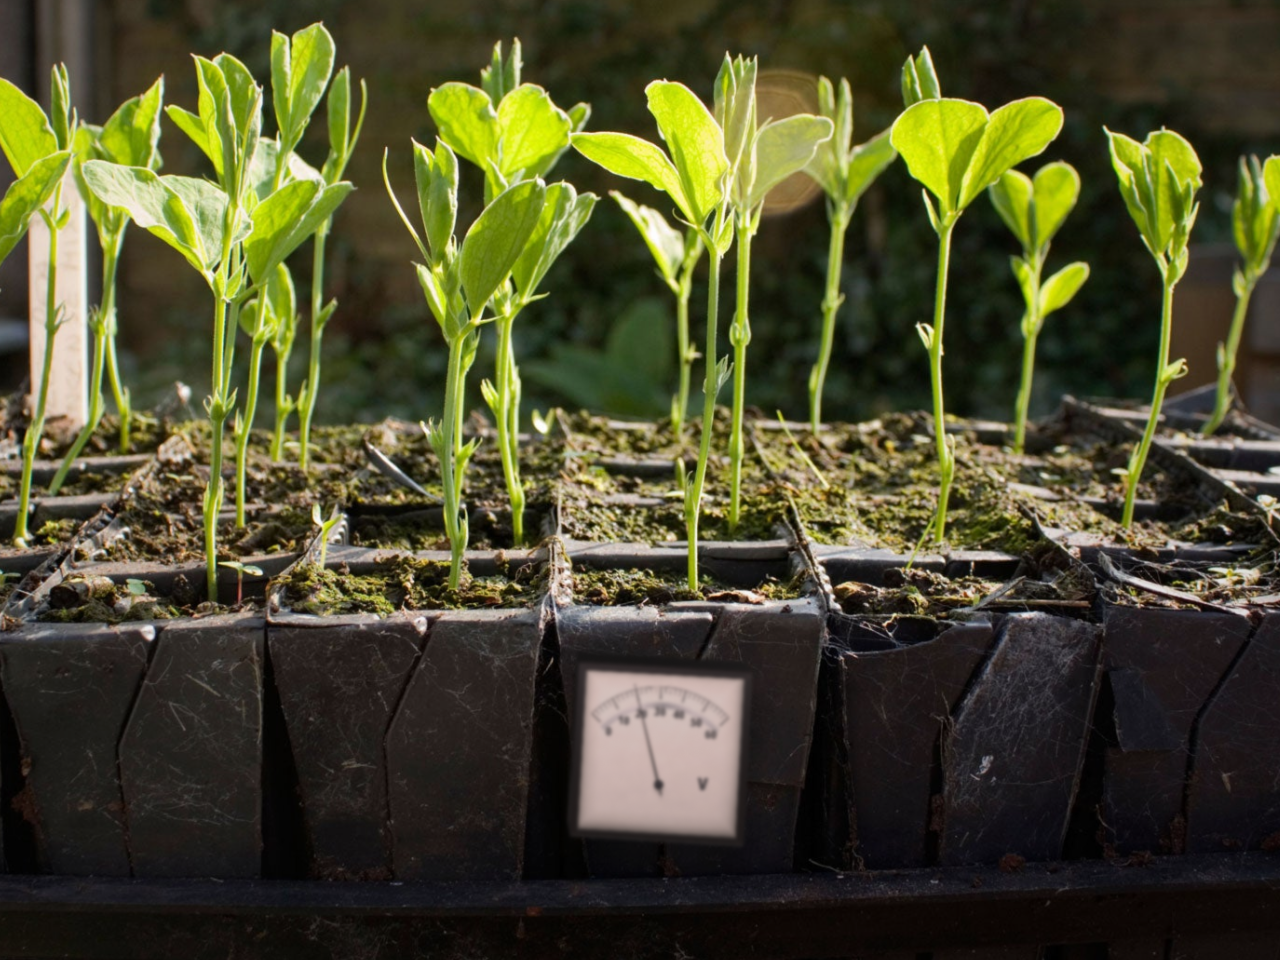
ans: 20; V
